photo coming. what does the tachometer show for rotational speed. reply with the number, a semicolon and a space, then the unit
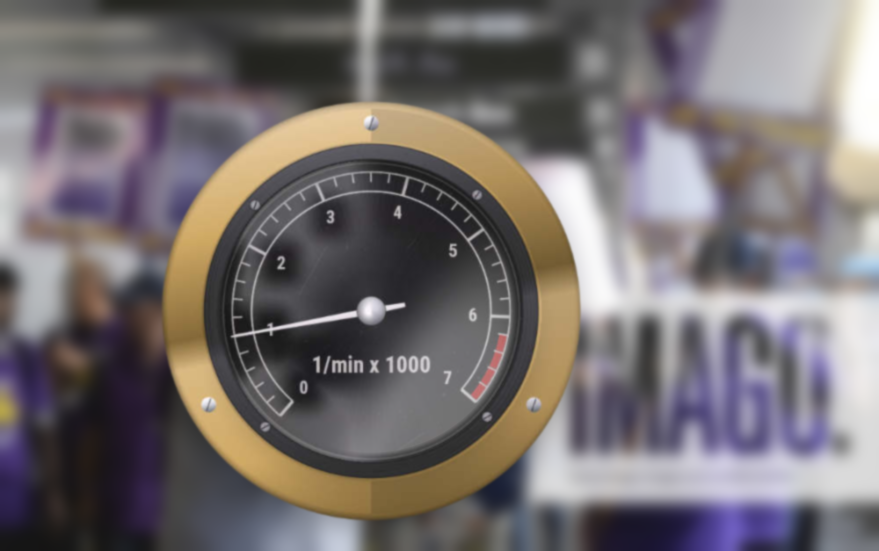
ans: 1000; rpm
